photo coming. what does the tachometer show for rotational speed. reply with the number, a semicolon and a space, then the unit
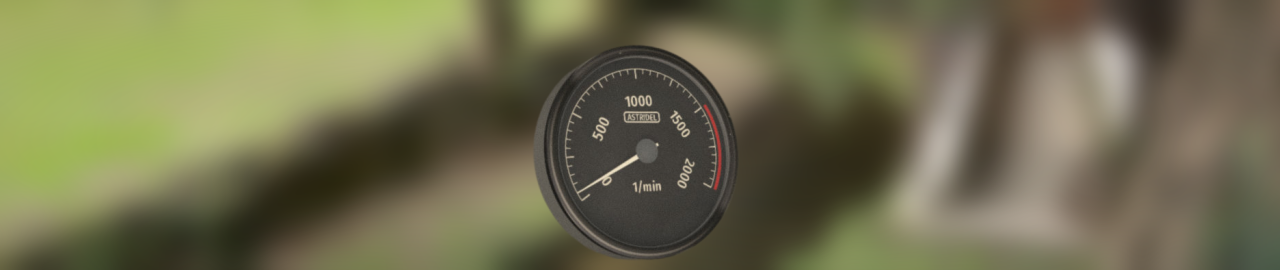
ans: 50; rpm
